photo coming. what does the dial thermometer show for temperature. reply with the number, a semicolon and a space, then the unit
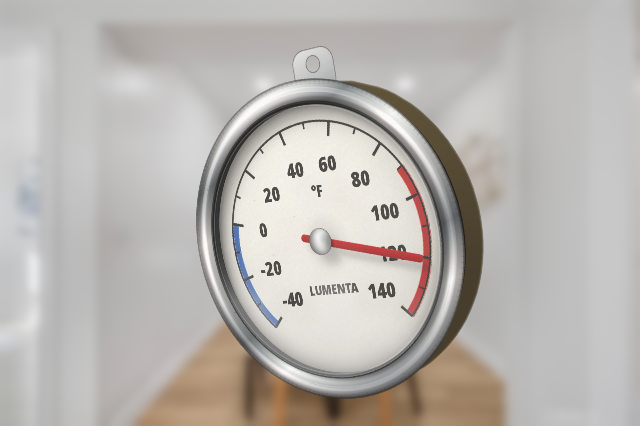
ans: 120; °F
